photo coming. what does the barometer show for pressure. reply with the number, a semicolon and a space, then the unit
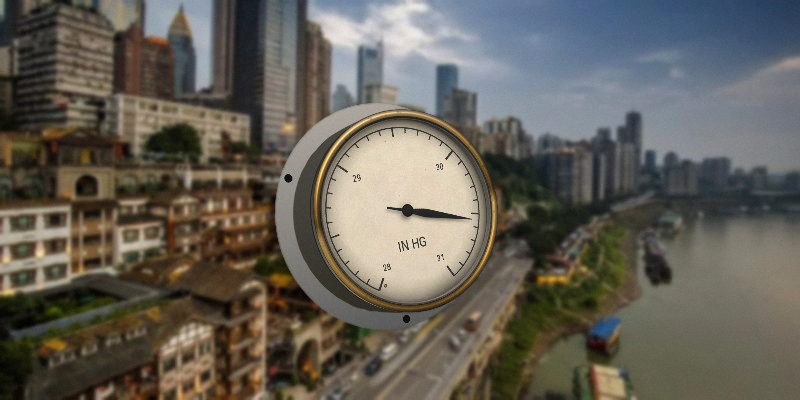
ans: 30.55; inHg
